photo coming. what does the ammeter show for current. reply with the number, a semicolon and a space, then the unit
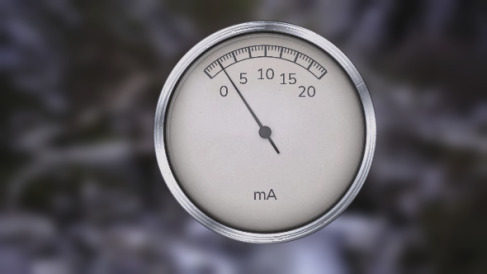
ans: 2.5; mA
